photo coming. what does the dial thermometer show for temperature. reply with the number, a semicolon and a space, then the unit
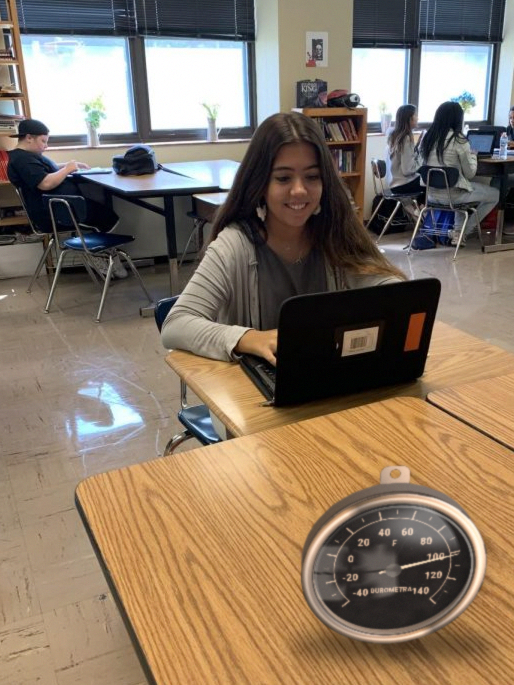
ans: 100; °F
